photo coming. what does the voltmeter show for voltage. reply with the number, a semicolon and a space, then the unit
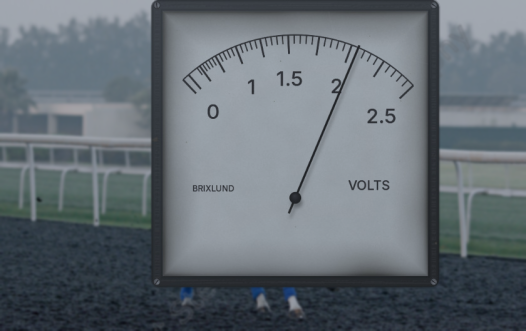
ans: 2.05; V
